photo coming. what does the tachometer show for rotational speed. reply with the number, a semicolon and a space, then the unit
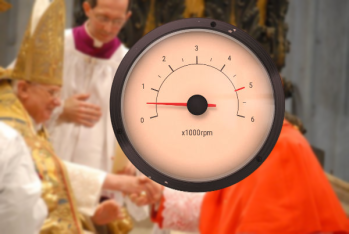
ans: 500; rpm
